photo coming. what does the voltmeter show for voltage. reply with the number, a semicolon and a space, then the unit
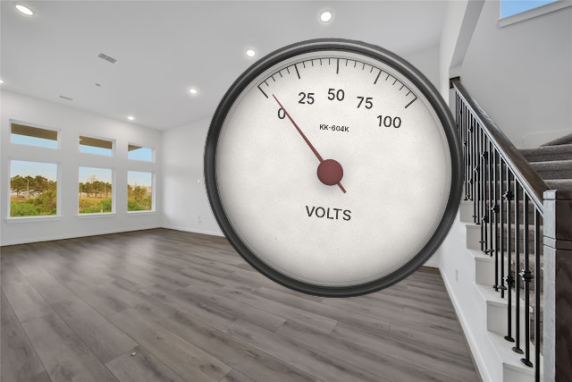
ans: 5; V
